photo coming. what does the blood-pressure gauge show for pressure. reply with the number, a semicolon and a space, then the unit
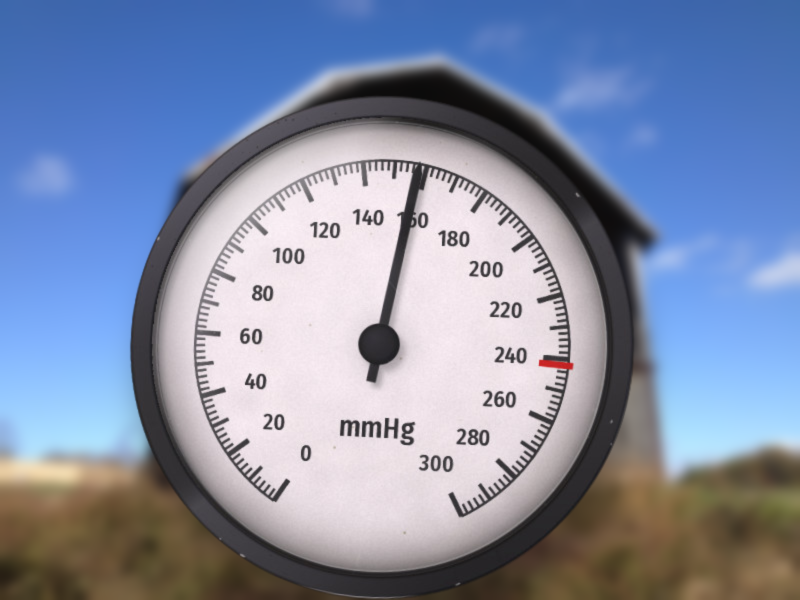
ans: 158; mmHg
